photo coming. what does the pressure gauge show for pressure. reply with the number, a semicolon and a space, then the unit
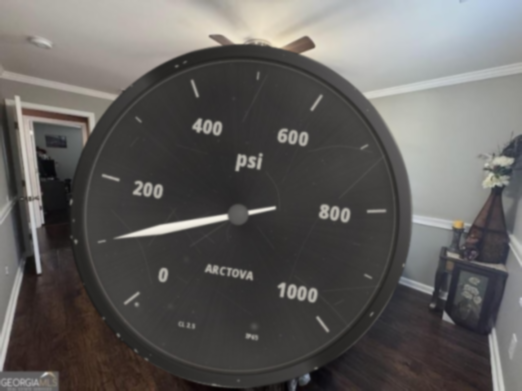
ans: 100; psi
